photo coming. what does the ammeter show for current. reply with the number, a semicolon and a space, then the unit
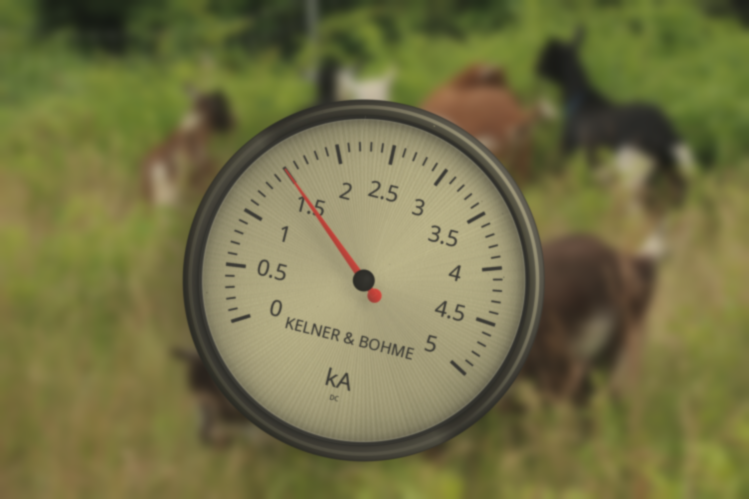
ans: 1.5; kA
